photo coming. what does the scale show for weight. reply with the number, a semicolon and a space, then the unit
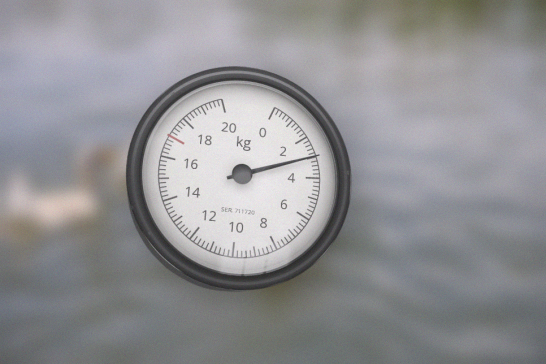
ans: 3; kg
